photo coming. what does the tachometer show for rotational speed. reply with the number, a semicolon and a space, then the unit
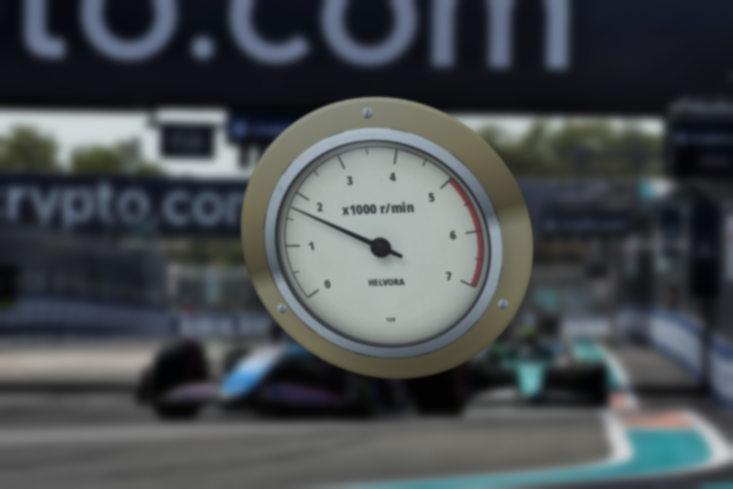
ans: 1750; rpm
